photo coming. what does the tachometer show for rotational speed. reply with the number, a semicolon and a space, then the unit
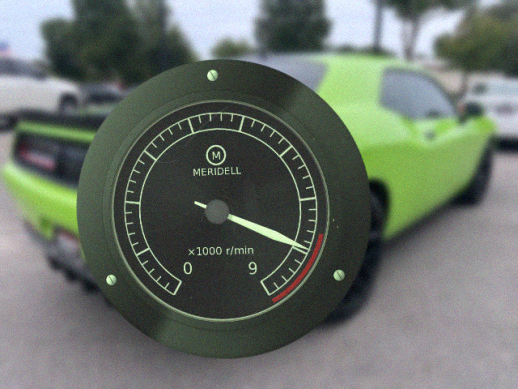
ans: 7900; rpm
